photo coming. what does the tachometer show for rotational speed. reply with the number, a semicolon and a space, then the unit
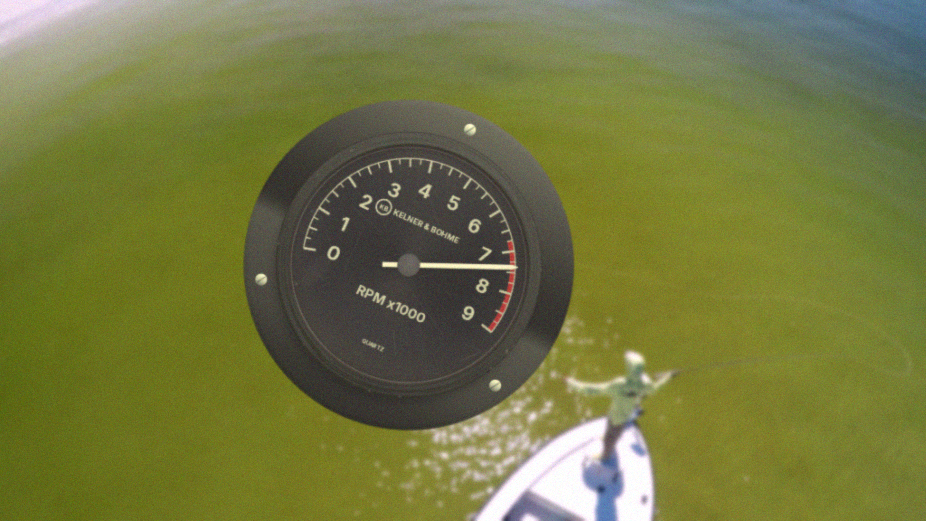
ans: 7375; rpm
